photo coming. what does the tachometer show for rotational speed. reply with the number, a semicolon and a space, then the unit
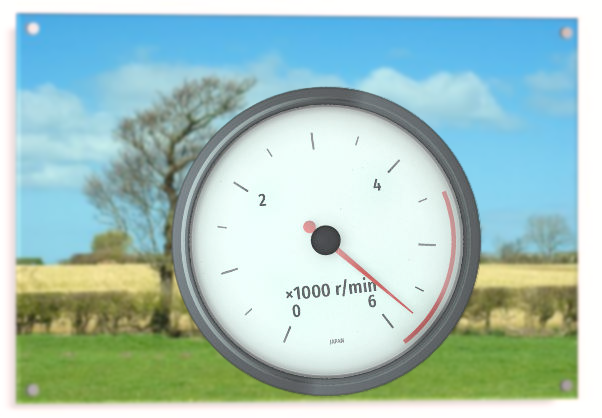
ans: 5750; rpm
